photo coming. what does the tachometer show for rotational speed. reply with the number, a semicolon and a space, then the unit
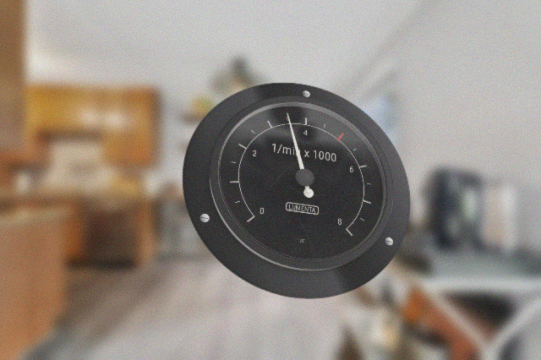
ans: 3500; rpm
